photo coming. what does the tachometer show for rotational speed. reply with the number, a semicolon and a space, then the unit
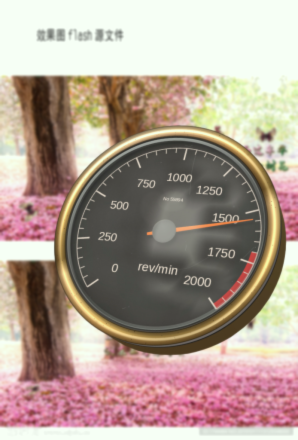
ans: 1550; rpm
